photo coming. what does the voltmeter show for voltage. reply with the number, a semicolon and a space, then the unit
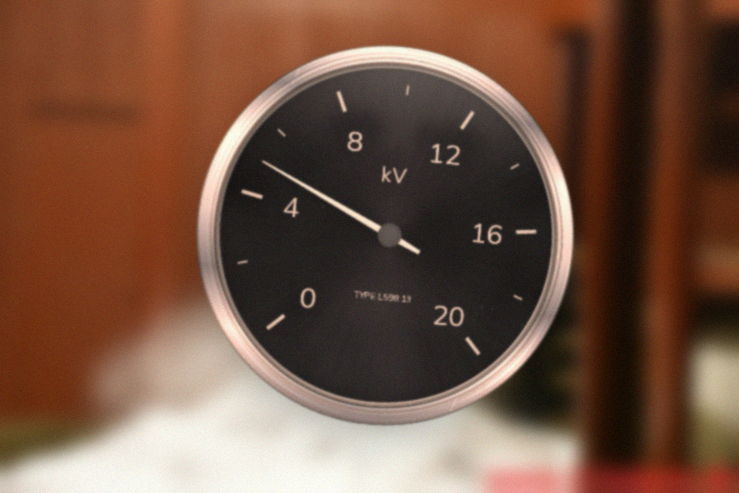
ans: 5; kV
